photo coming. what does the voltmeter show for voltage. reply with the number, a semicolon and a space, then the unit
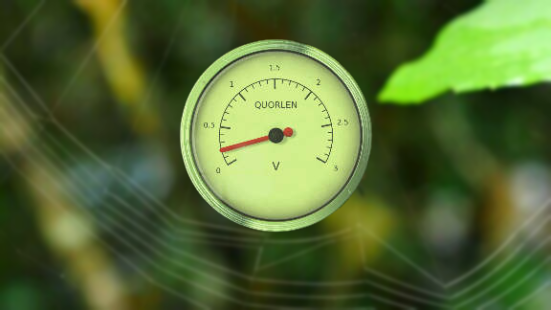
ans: 0.2; V
